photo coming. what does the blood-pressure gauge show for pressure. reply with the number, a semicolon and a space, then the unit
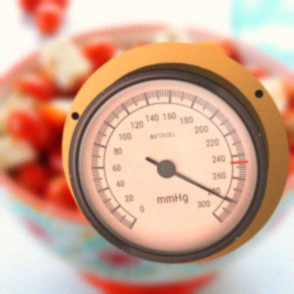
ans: 280; mmHg
